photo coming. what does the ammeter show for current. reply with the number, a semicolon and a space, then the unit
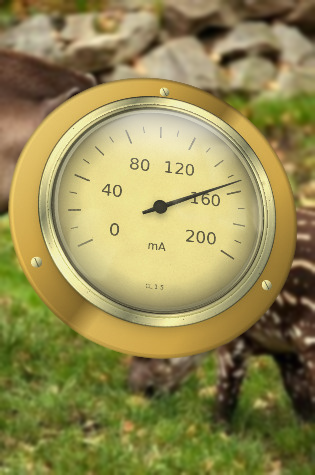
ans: 155; mA
